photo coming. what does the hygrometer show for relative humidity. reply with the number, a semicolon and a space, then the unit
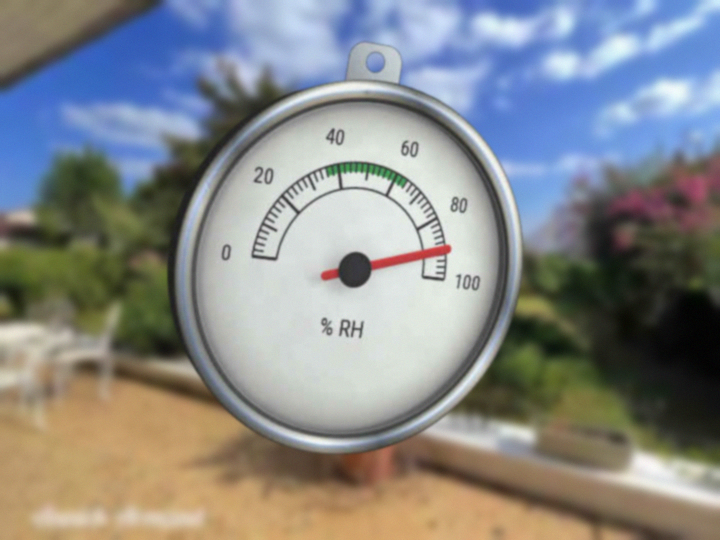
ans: 90; %
